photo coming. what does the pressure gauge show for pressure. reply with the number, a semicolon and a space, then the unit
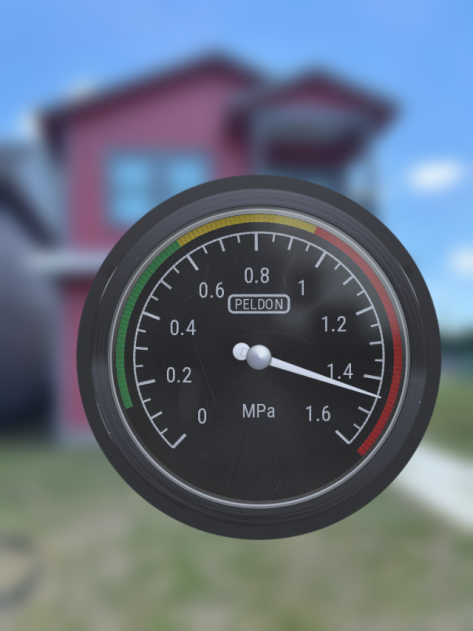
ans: 1.45; MPa
